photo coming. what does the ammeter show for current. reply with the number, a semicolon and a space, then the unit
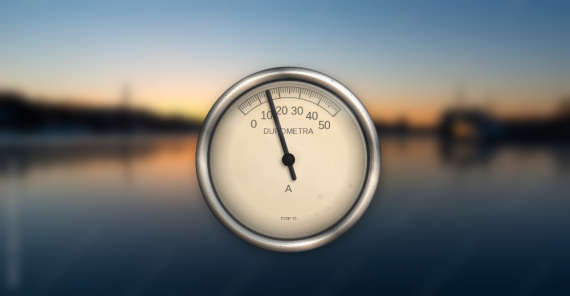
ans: 15; A
